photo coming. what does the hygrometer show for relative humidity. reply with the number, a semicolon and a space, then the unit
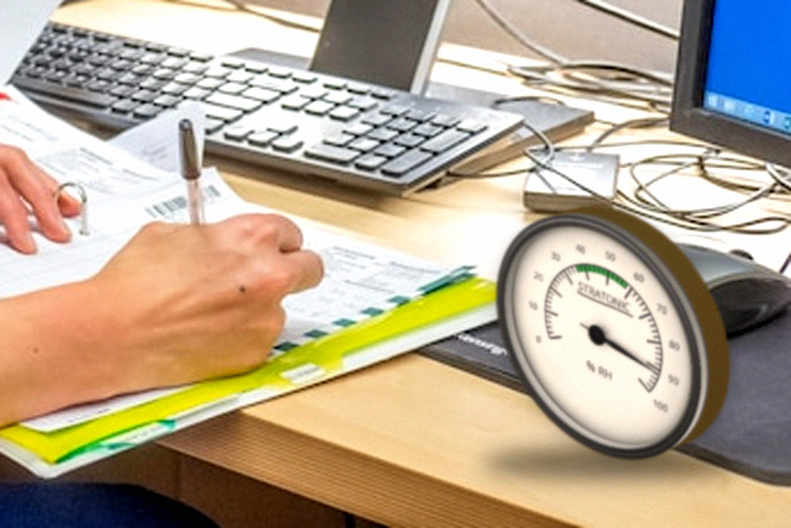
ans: 90; %
